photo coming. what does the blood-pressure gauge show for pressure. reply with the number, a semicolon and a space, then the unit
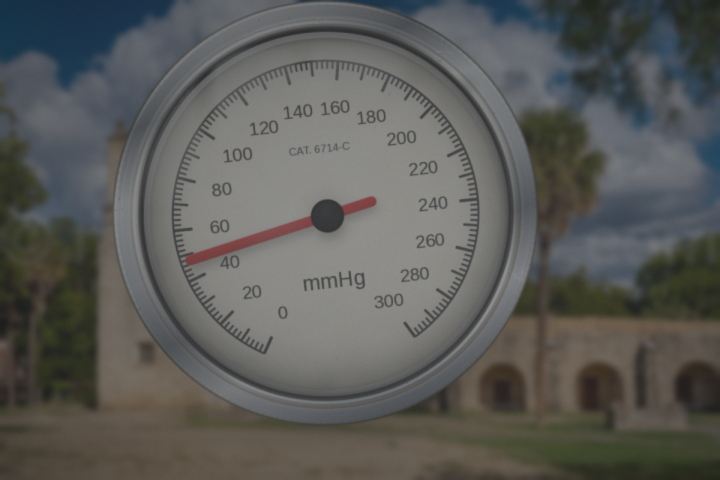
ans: 48; mmHg
